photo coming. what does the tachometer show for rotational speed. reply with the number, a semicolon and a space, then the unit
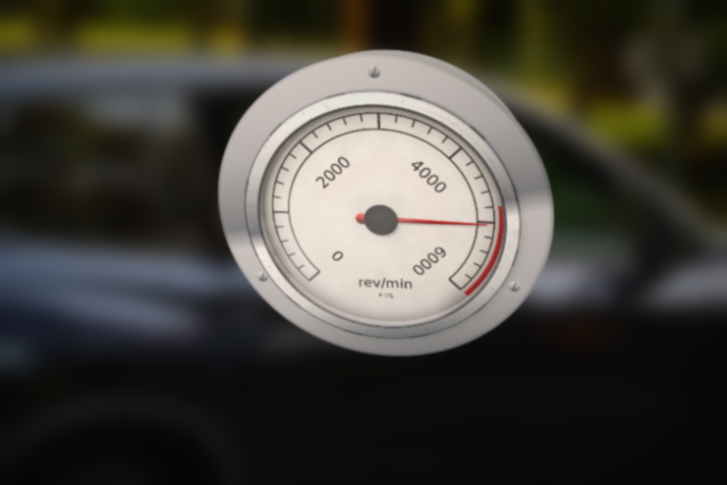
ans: 5000; rpm
